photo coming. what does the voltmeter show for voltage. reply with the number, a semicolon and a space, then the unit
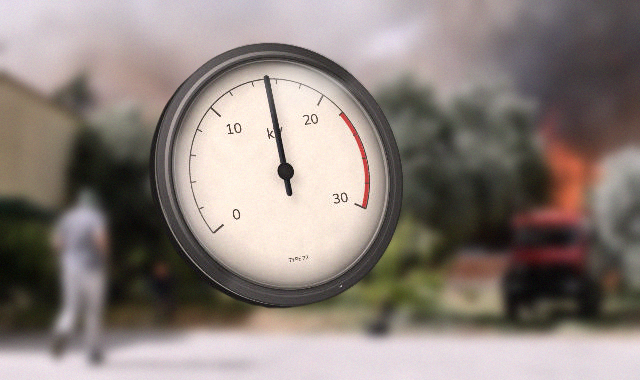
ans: 15; kV
